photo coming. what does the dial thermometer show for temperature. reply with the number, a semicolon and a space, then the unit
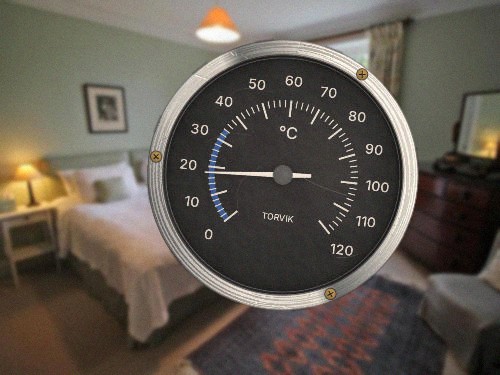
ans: 18; °C
